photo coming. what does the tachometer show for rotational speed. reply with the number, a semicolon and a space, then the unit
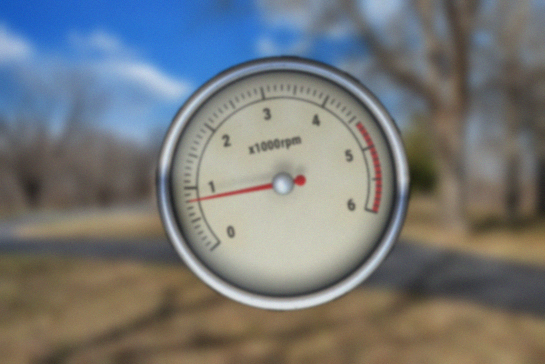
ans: 800; rpm
